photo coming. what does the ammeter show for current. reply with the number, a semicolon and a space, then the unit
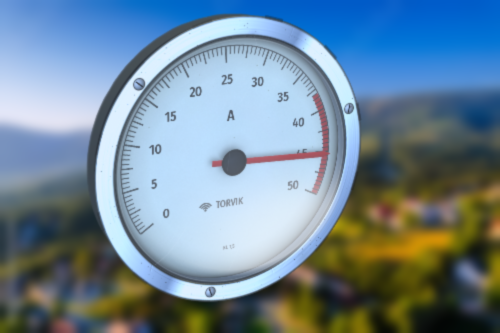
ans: 45; A
